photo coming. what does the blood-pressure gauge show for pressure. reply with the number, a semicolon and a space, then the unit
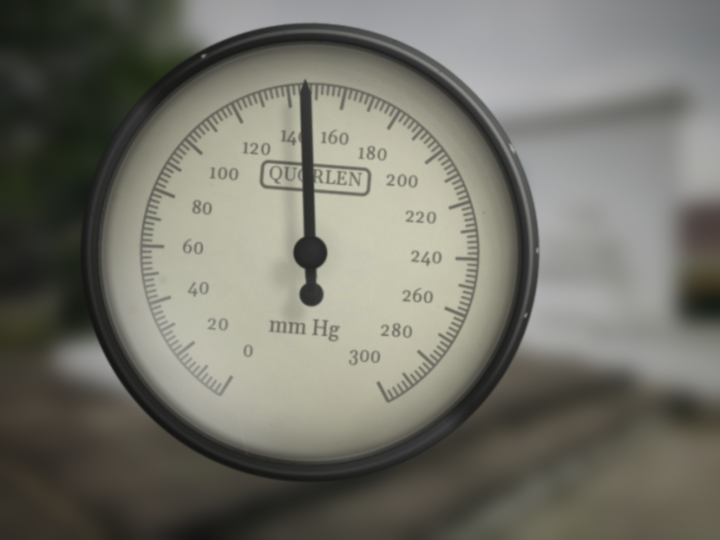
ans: 146; mmHg
